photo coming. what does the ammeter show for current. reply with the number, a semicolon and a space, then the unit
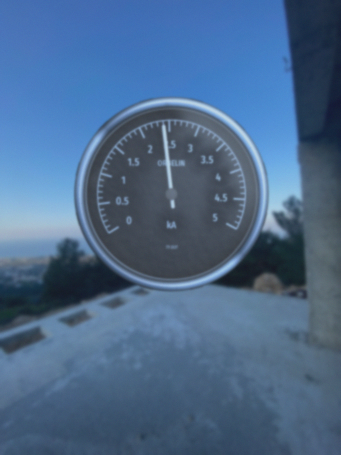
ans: 2.4; kA
